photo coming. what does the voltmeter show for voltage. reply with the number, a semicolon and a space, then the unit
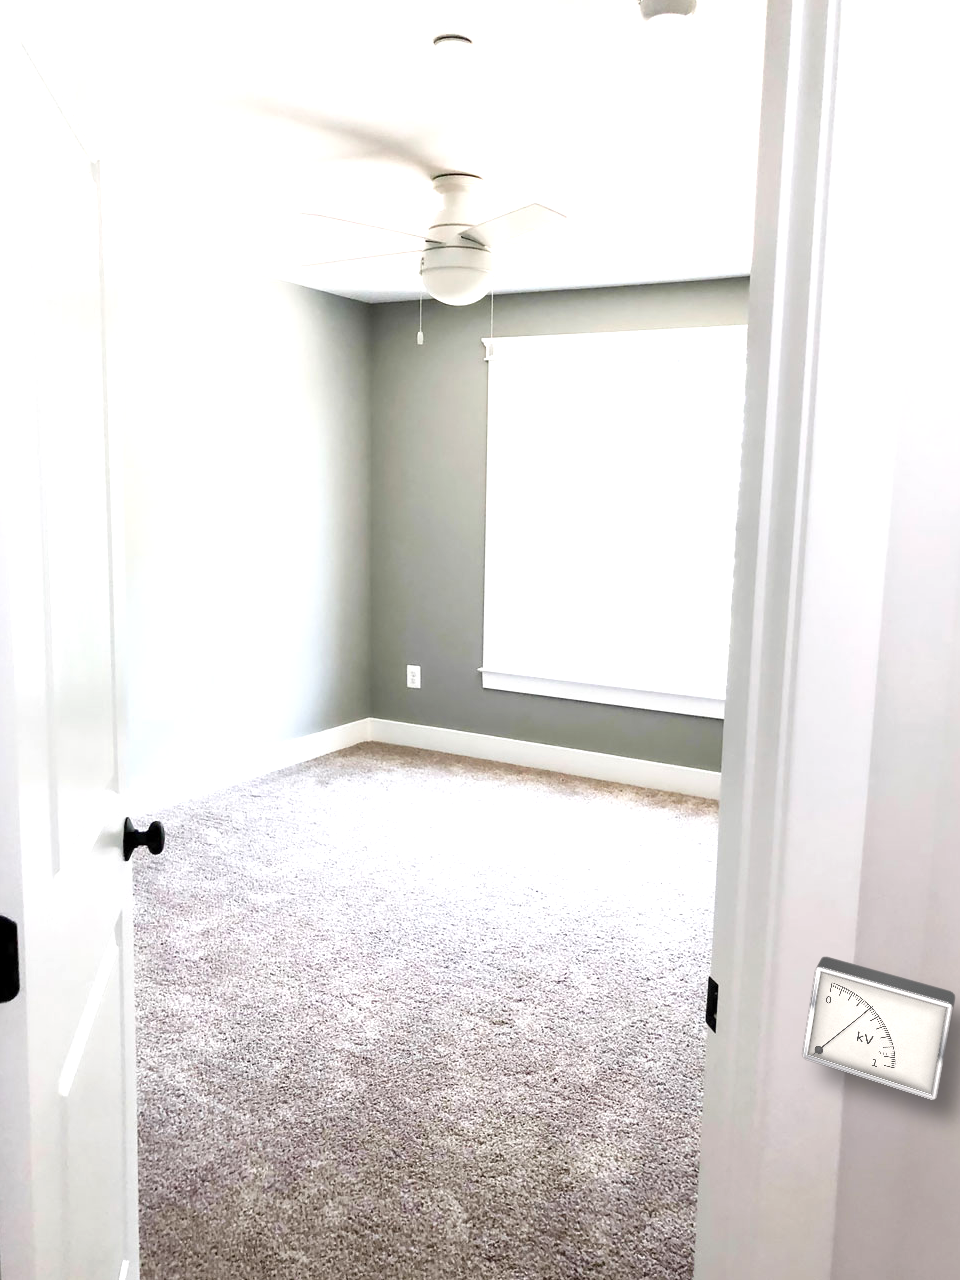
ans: 0.4; kV
